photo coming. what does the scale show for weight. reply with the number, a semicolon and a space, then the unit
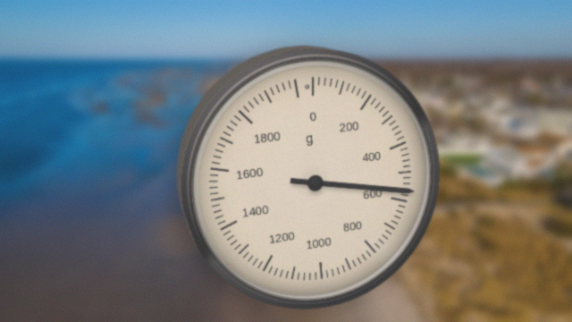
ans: 560; g
